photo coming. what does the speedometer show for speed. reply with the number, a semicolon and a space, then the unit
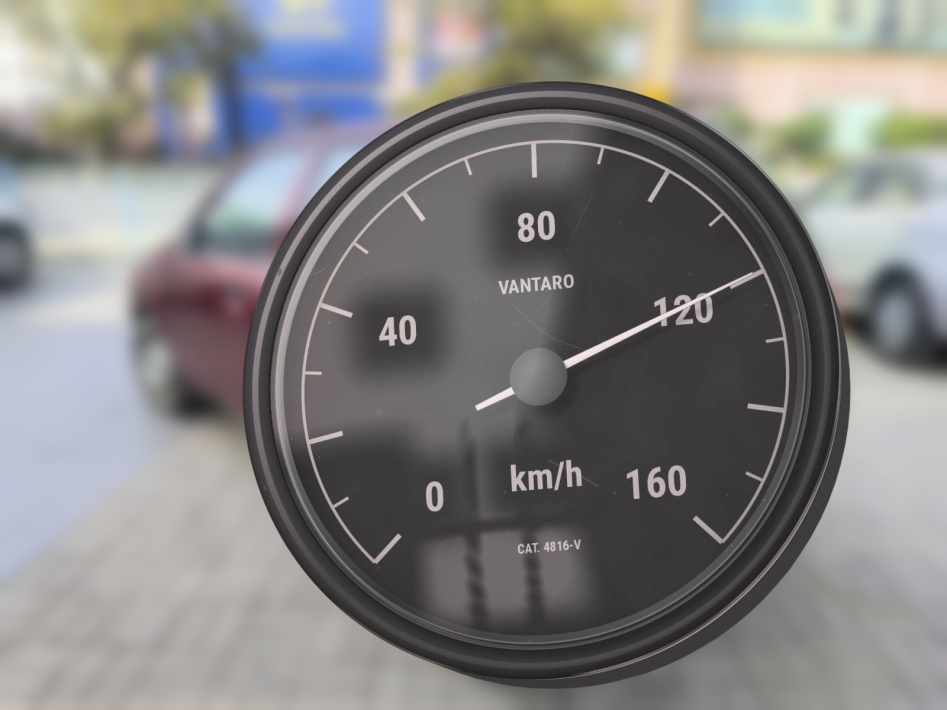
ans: 120; km/h
